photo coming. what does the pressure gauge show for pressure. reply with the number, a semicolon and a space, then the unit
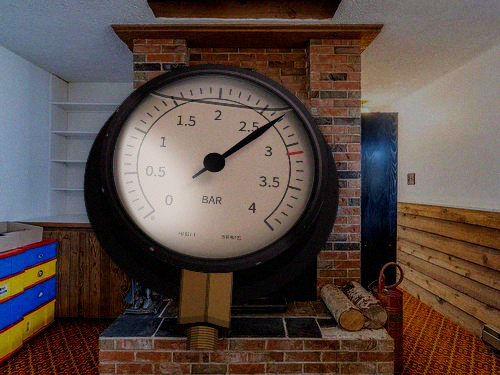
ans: 2.7; bar
